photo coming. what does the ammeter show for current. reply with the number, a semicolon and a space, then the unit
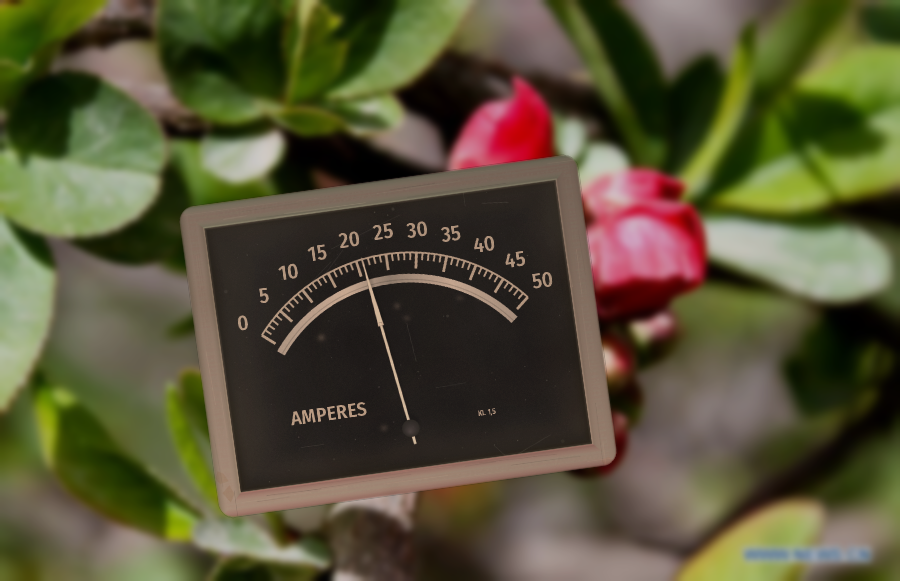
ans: 21; A
